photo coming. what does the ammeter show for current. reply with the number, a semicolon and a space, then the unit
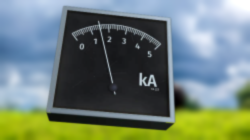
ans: 1.5; kA
